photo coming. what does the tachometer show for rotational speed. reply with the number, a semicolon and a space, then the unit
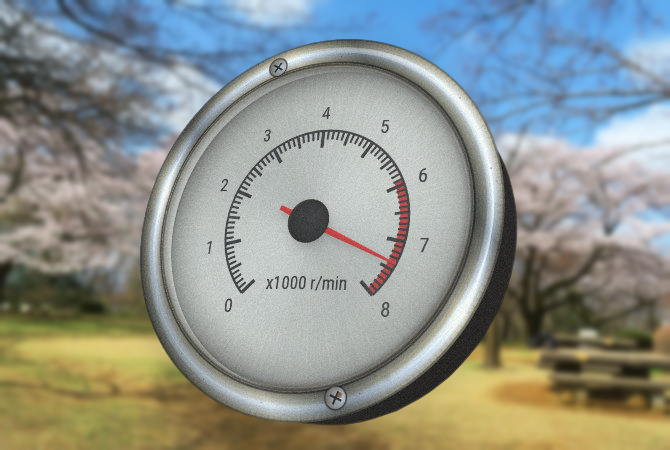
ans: 7400; rpm
